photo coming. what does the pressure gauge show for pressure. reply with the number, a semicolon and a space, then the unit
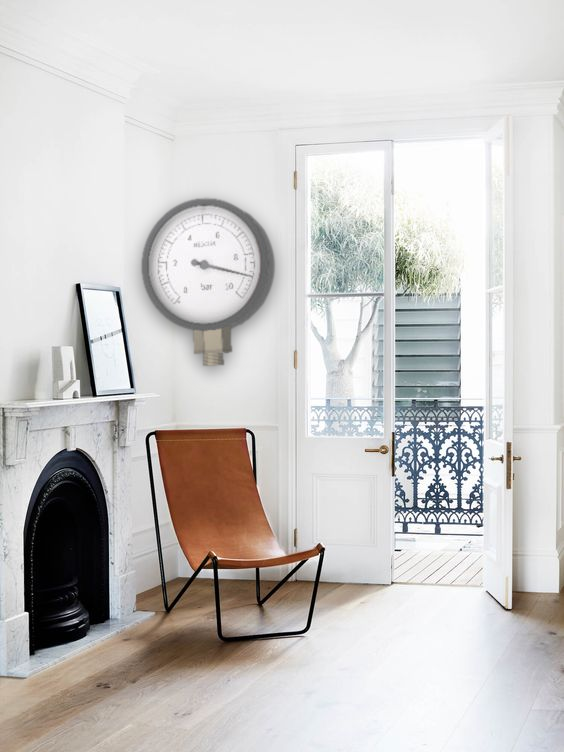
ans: 9; bar
